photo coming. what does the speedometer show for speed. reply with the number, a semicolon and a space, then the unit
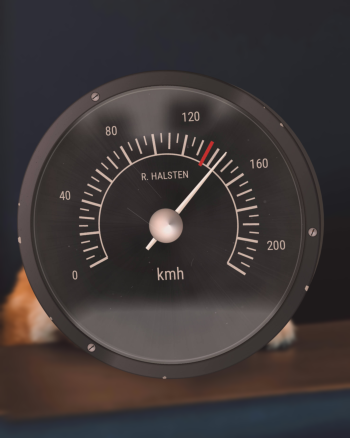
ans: 145; km/h
